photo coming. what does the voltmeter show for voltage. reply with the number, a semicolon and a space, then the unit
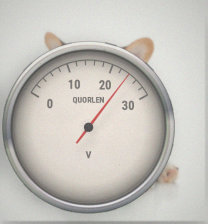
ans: 24; V
